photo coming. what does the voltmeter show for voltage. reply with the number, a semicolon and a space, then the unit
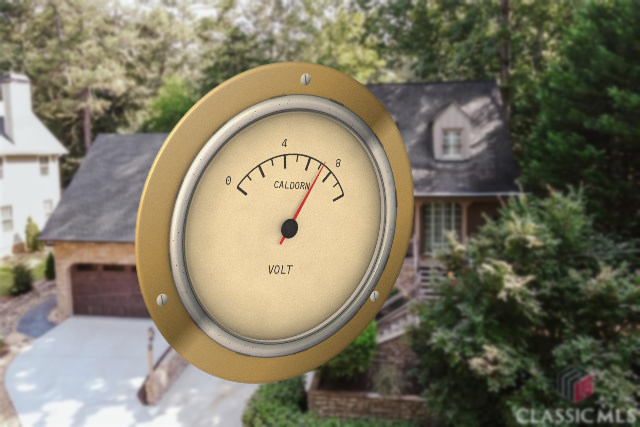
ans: 7; V
